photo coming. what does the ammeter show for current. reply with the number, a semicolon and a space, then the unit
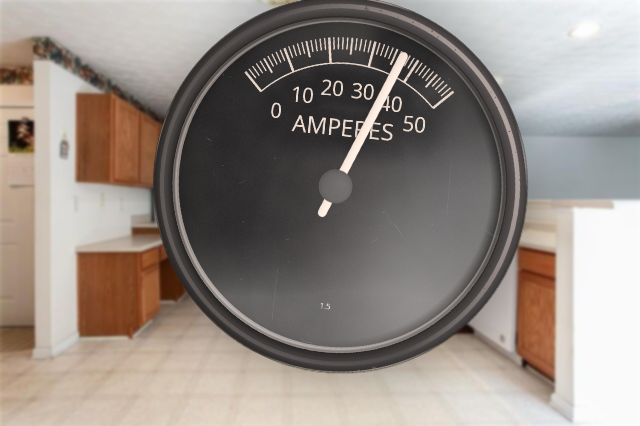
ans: 37; A
